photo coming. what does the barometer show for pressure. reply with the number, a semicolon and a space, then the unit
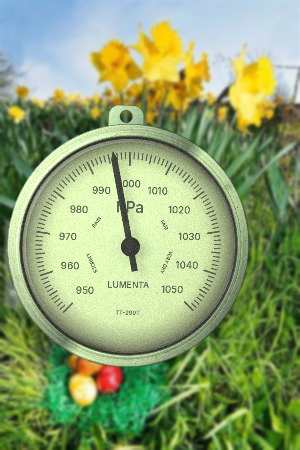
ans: 996; hPa
